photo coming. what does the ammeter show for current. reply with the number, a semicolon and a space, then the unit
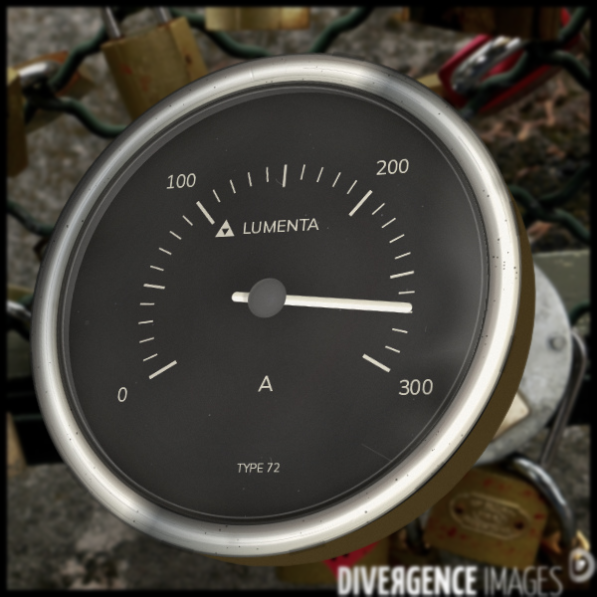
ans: 270; A
